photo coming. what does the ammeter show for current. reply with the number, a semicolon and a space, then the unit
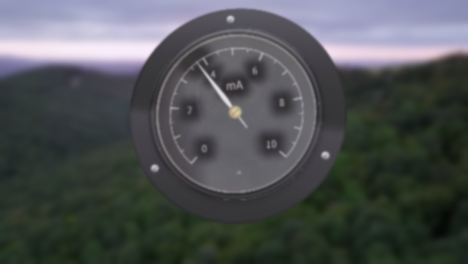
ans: 3.75; mA
